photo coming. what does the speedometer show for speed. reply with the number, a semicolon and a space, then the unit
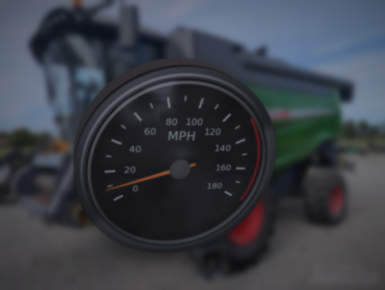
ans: 10; mph
